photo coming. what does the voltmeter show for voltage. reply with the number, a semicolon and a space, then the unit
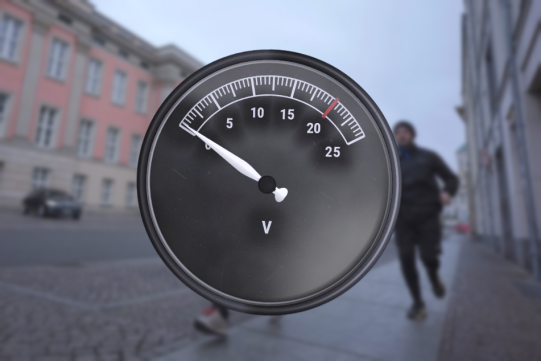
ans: 0.5; V
